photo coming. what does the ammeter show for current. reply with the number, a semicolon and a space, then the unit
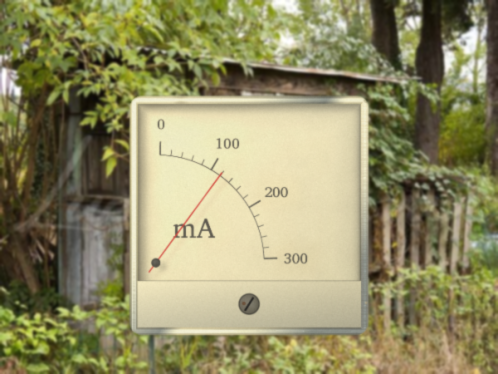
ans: 120; mA
